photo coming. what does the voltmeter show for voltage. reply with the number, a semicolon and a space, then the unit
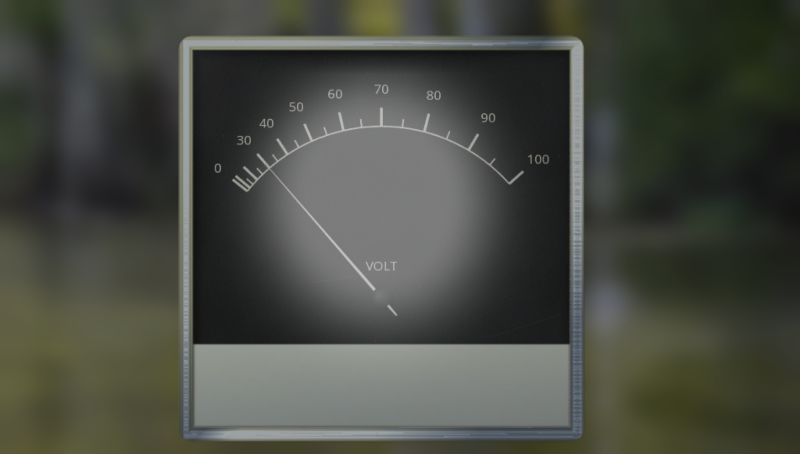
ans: 30; V
